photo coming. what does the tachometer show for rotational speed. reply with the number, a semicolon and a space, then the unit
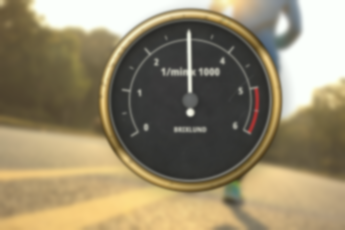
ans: 3000; rpm
